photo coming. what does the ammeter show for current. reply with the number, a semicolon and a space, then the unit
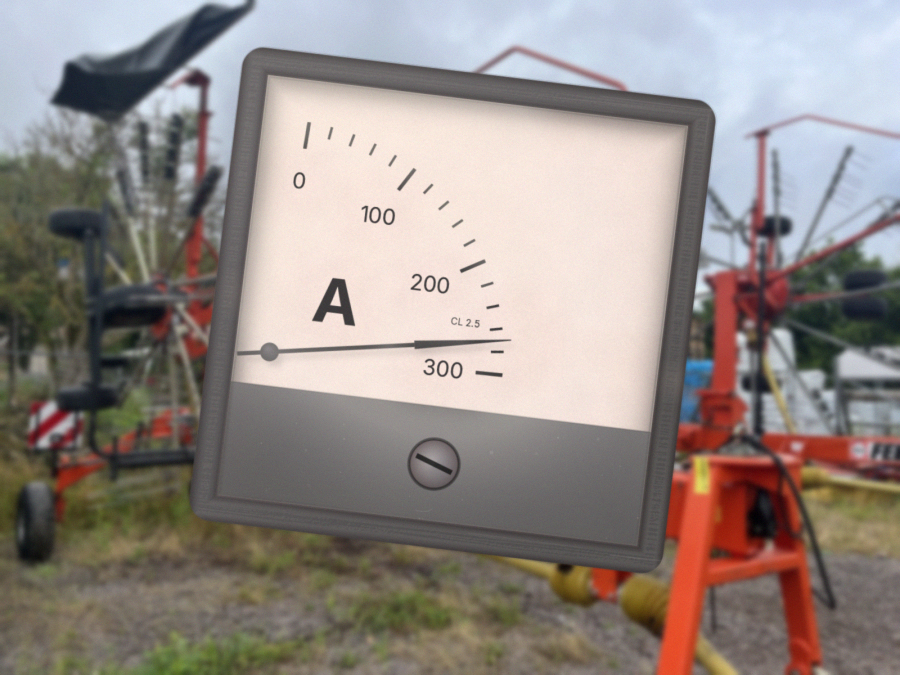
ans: 270; A
